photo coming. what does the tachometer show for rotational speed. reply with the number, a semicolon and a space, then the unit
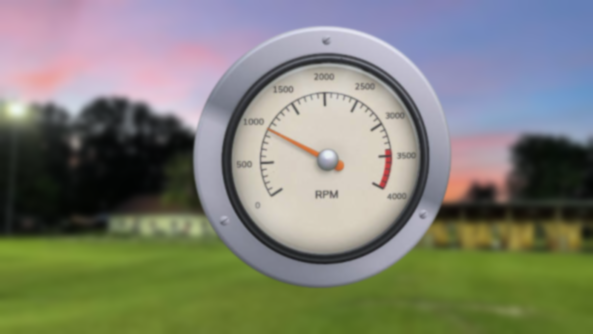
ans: 1000; rpm
